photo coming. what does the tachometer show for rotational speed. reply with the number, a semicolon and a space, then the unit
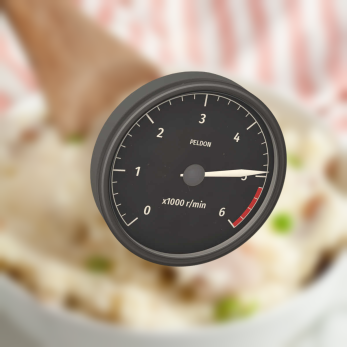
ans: 4900; rpm
